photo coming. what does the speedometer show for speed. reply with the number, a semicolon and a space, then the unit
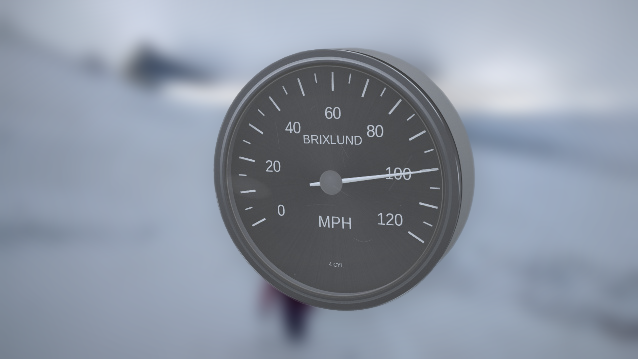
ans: 100; mph
